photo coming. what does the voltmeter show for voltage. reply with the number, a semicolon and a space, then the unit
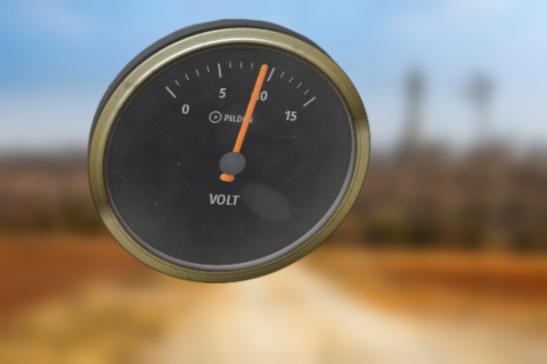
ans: 9; V
